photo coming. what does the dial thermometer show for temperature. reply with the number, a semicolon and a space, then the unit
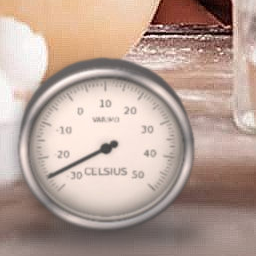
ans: -25; °C
